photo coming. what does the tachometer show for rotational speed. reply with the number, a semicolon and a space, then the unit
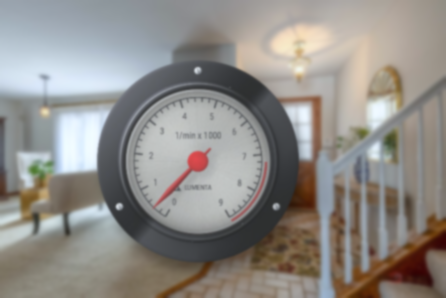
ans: 400; rpm
